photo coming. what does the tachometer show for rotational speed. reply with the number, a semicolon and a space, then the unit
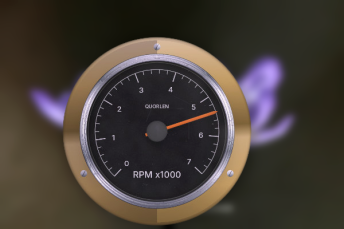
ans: 5400; rpm
